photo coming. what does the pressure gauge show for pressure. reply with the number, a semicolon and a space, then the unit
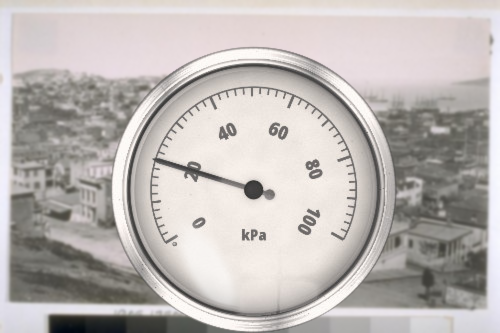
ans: 20; kPa
